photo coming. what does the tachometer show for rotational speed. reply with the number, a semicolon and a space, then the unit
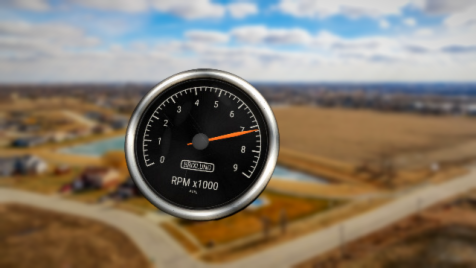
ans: 7200; rpm
